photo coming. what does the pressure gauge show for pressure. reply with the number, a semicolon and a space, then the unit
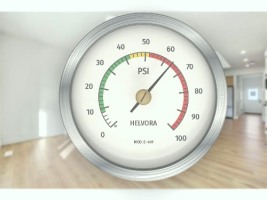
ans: 64; psi
